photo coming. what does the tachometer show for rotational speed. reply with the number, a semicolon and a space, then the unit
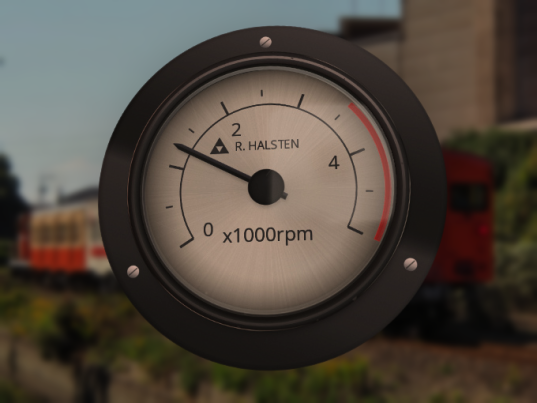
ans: 1250; rpm
